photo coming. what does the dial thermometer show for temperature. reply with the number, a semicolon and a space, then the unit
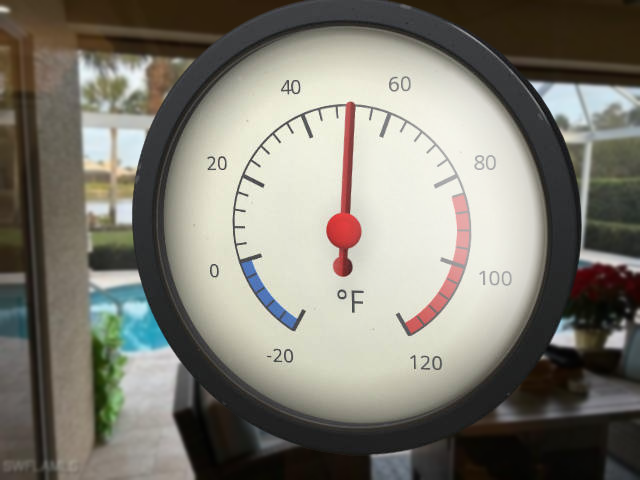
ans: 52; °F
